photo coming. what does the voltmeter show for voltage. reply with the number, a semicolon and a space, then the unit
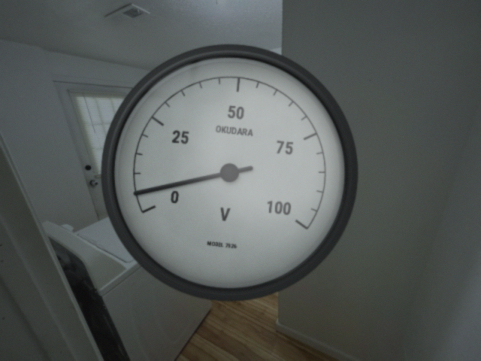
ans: 5; V
